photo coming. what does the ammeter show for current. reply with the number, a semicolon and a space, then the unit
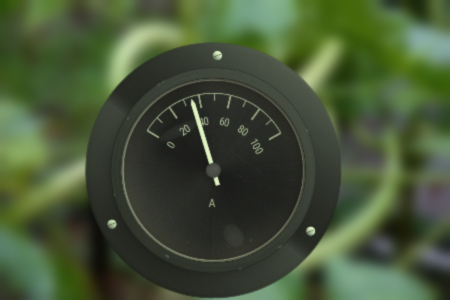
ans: 35; A
